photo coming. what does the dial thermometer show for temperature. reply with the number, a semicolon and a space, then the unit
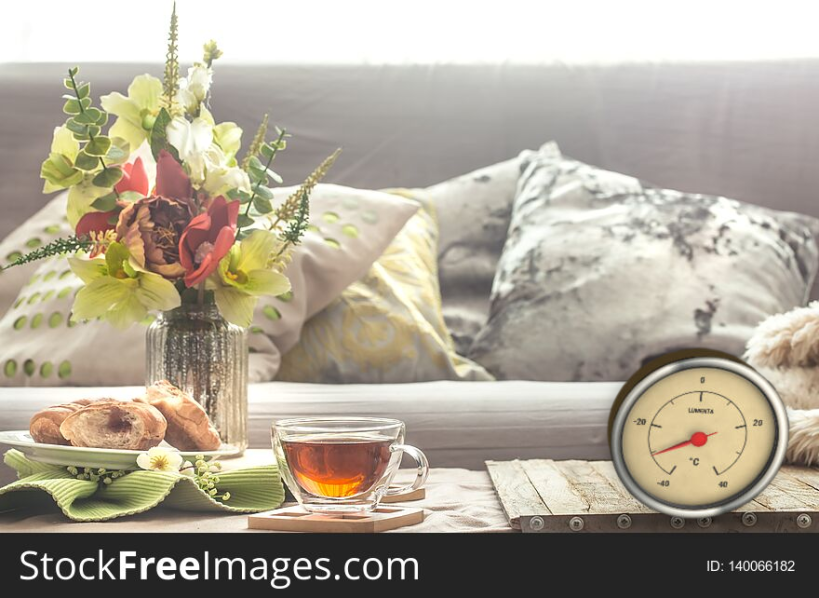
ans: -30; °C
